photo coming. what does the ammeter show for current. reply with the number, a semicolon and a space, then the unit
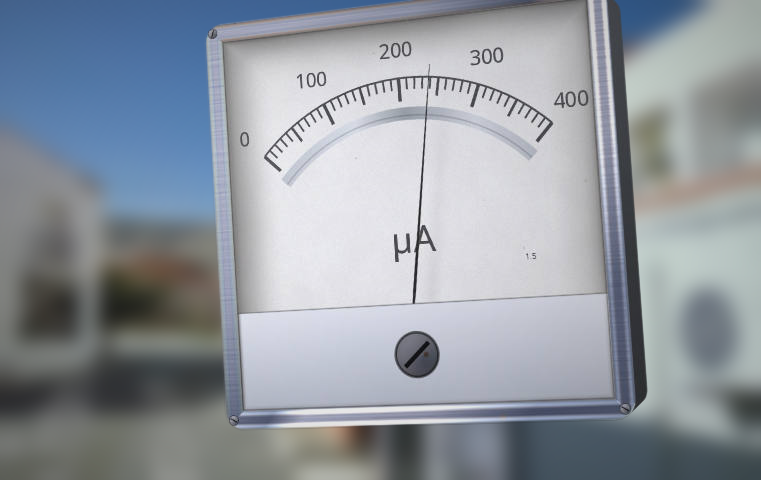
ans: 240; µA
